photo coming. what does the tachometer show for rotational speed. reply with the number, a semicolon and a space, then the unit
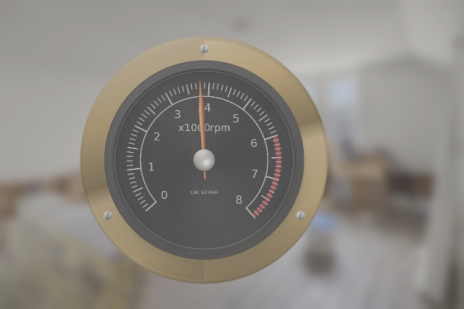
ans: 3800; rpm
